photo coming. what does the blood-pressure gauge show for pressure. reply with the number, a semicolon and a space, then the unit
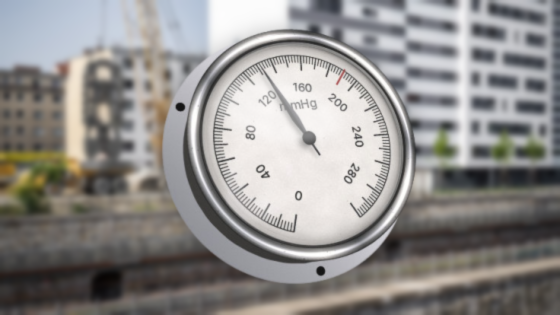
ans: 130; mmHg
